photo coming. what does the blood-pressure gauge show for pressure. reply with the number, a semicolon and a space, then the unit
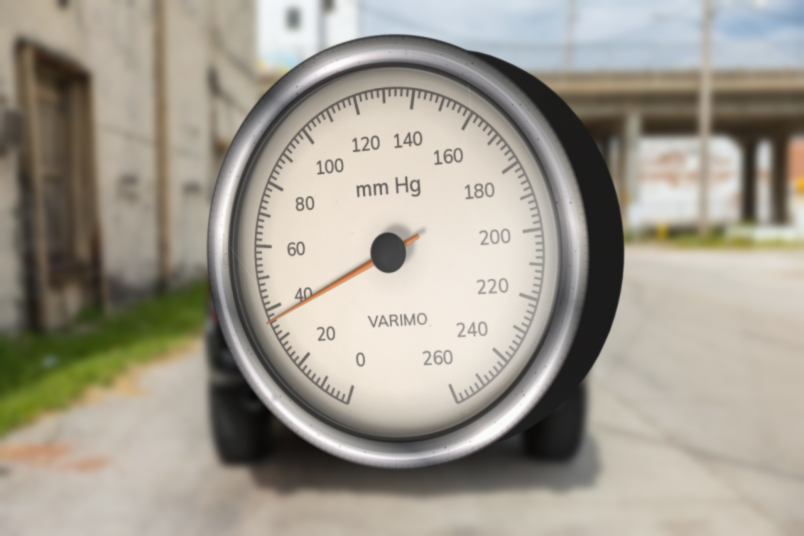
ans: 36; mmHg
